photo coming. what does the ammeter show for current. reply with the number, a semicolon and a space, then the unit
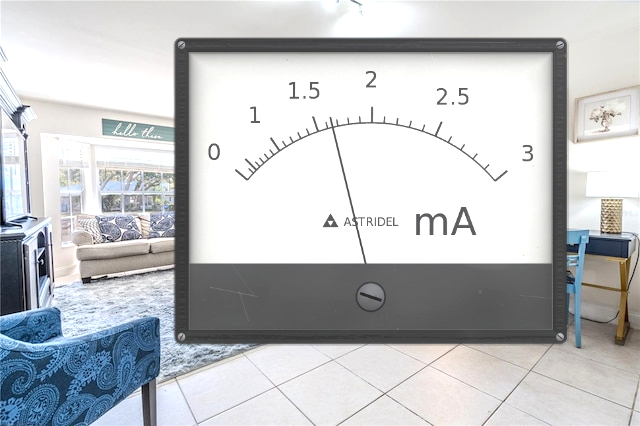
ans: 1.65; mA
